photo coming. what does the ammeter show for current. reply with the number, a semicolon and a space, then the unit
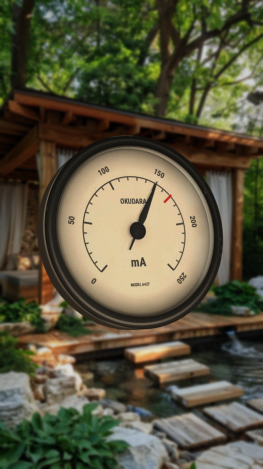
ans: 150; mA
